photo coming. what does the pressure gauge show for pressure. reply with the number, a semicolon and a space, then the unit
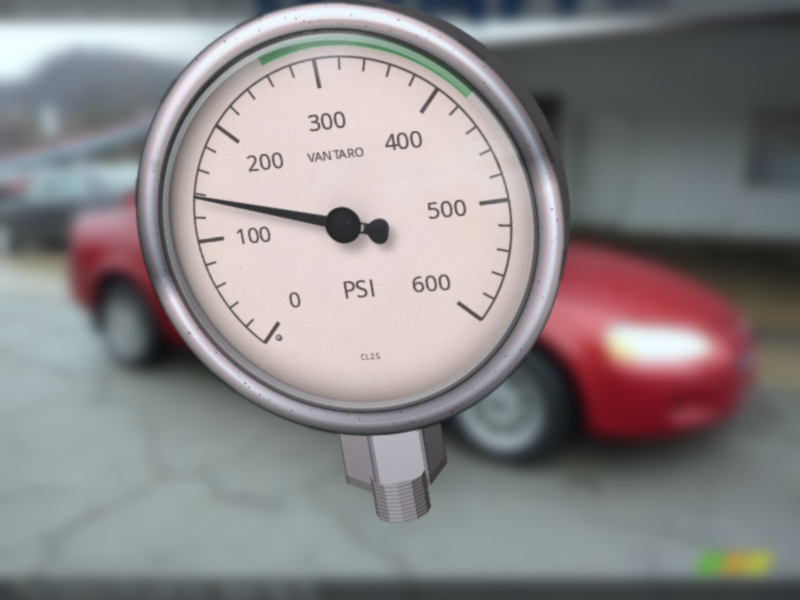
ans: 140; psi
